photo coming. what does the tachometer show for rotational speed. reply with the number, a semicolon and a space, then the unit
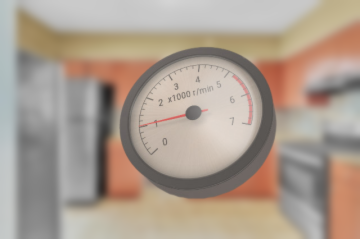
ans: 1000; rpm
